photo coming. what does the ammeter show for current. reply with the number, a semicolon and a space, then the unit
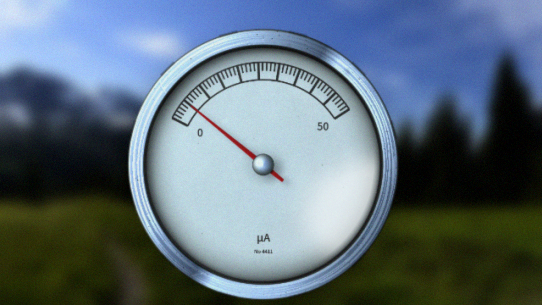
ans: 5; µA
